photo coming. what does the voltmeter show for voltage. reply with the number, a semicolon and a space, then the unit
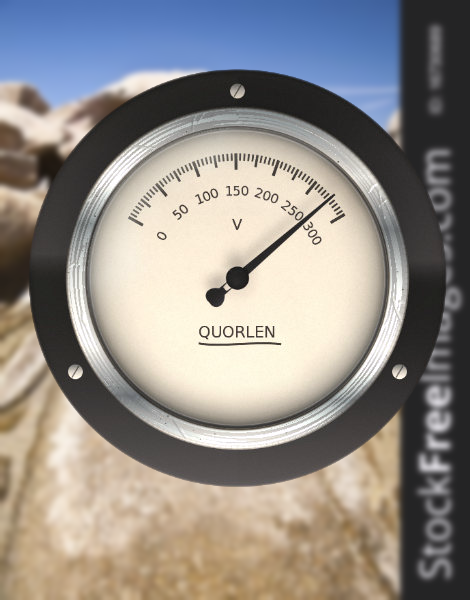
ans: 275; V
